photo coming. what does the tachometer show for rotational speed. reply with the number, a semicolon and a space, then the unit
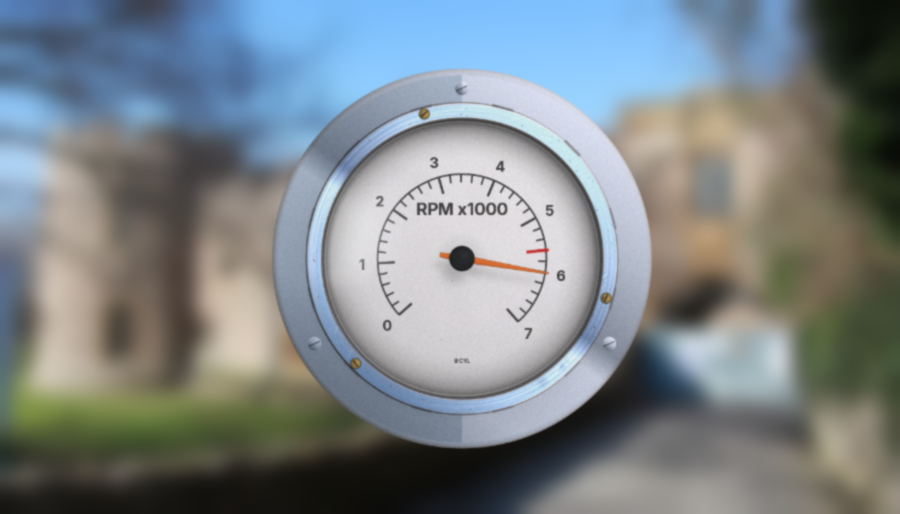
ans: 6000; rpm
